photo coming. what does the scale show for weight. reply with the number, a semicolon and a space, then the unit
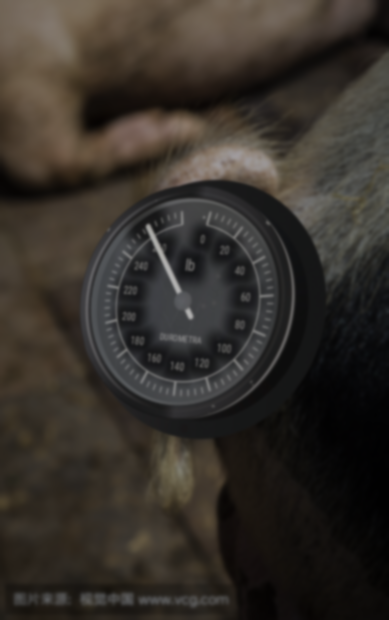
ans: 260; lb
